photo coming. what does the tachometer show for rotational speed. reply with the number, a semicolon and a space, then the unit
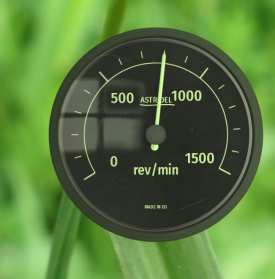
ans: 800; rpm
